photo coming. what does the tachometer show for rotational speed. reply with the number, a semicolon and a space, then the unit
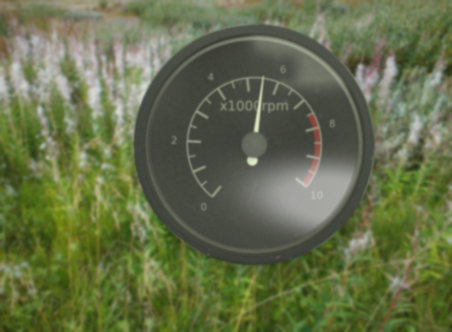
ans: 5500; rpm
